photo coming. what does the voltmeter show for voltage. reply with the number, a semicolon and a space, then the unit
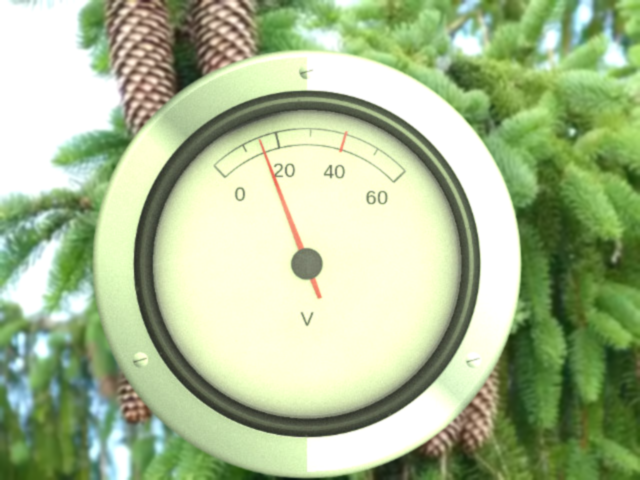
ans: 15; V
